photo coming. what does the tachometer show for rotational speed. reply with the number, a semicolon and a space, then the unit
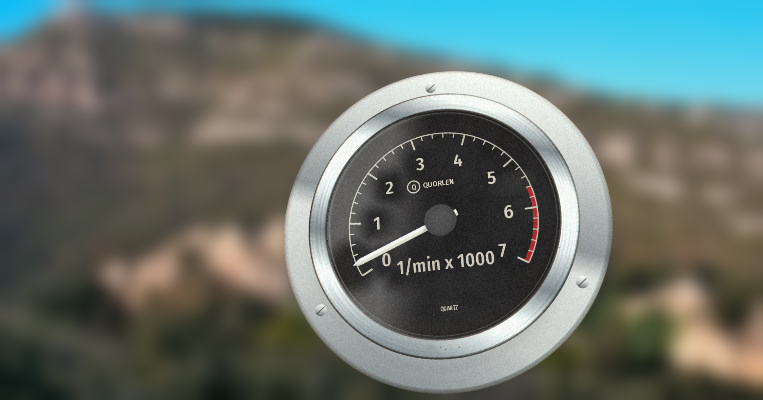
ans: 200; rpm
